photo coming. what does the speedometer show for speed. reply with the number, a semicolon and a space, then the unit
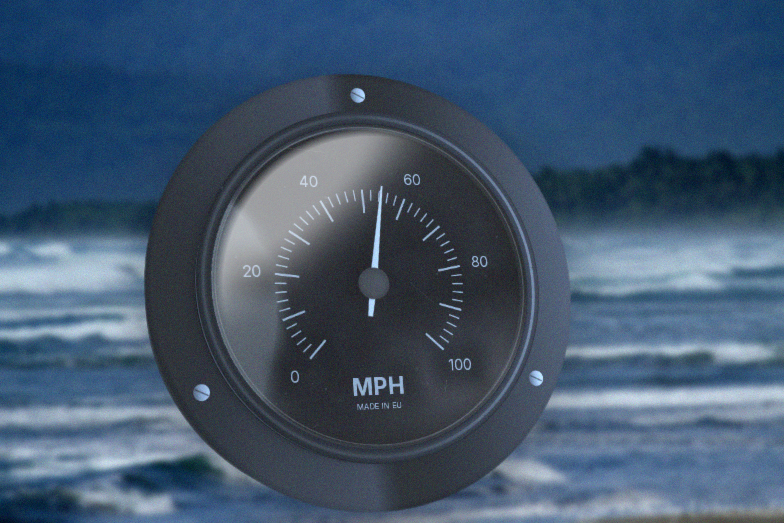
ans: 54; mph
